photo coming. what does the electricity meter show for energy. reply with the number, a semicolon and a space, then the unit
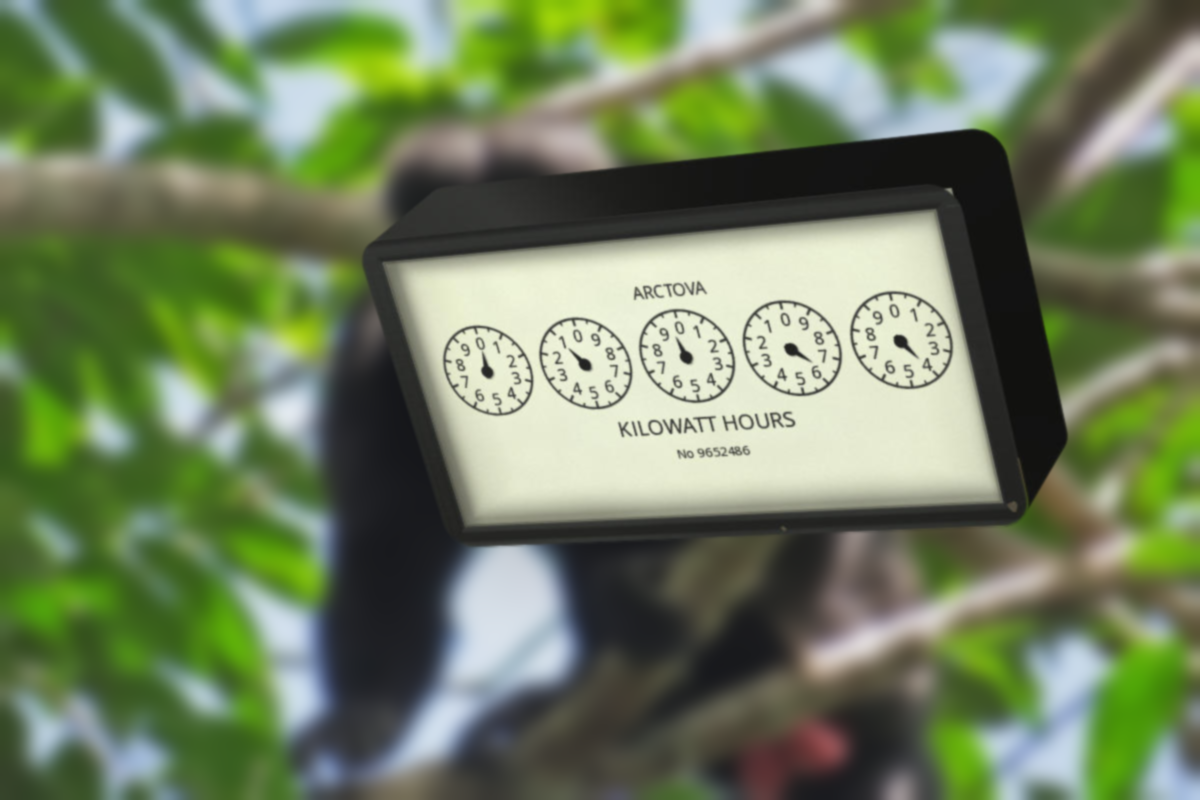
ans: 964; kWh
